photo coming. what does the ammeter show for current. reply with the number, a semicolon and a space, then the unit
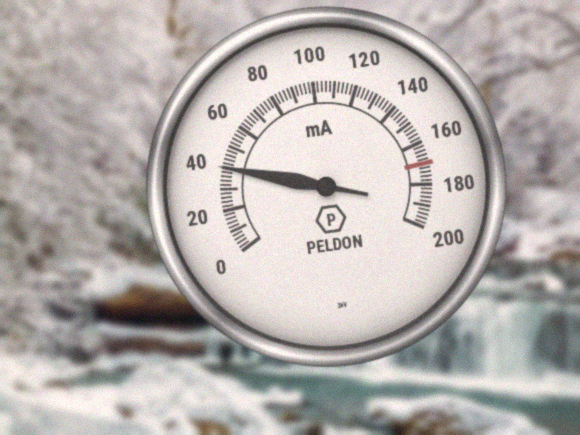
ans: 40; mA
